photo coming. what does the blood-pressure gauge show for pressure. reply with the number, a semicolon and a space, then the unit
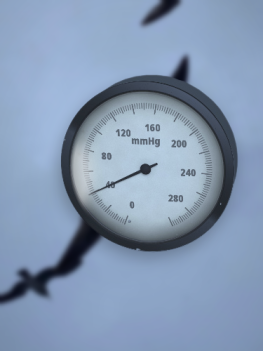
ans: 40; mmHg
